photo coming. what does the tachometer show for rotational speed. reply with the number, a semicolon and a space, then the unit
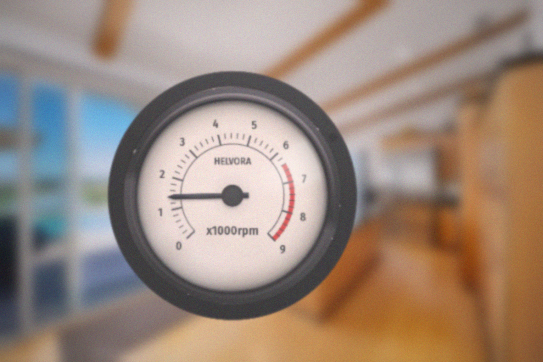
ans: 1400; rpm
